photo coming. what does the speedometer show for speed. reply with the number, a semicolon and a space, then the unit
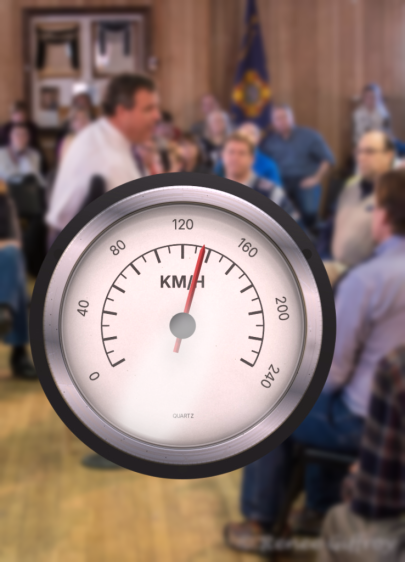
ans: 135; km/h
